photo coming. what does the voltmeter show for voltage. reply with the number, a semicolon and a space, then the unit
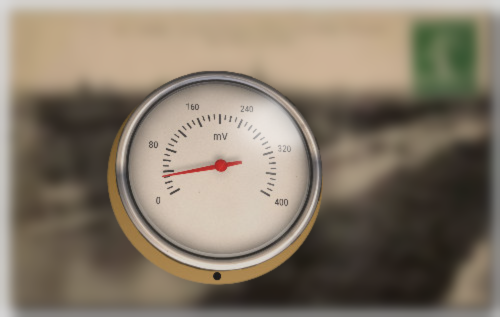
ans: 30; mV
